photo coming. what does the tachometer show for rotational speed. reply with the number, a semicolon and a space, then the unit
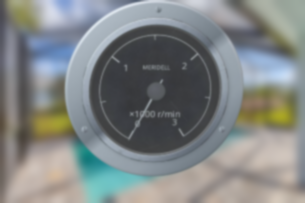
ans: 0; rpm
